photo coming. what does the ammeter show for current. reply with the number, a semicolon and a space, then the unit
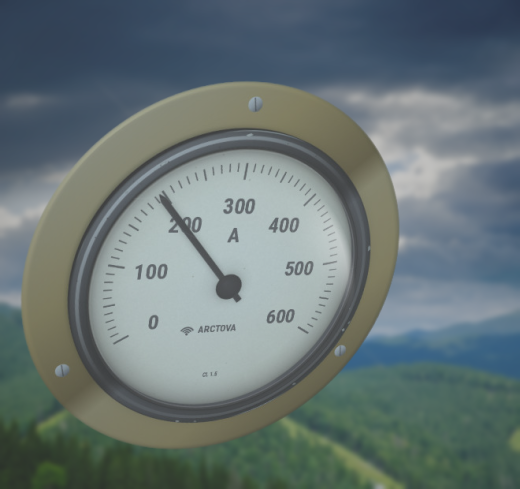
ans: 195; A
